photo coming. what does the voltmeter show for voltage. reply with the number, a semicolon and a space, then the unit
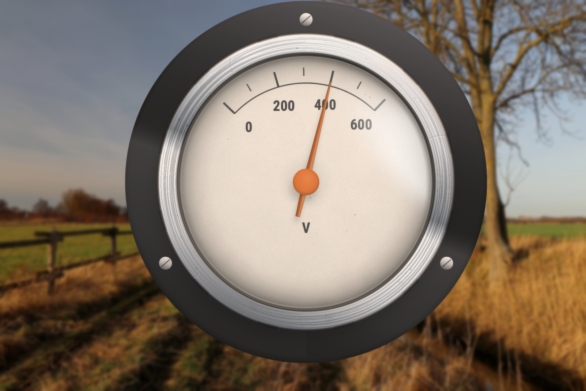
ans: 400; V
